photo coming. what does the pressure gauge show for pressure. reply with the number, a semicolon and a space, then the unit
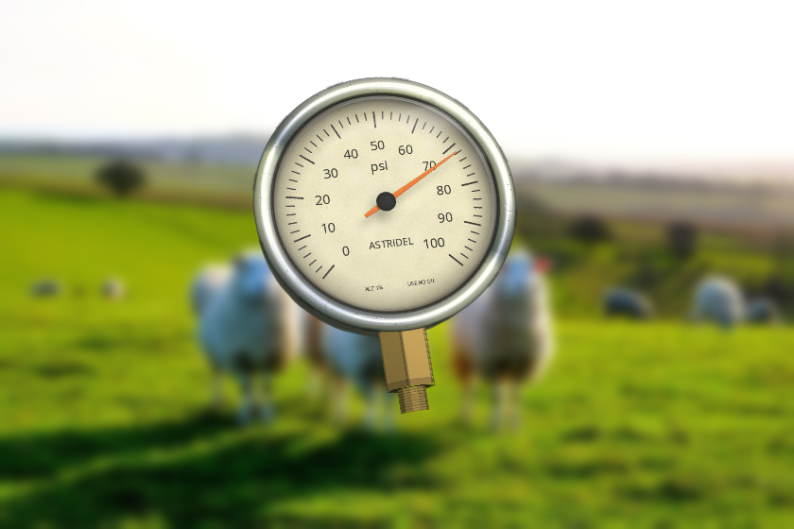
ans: 72; psi
